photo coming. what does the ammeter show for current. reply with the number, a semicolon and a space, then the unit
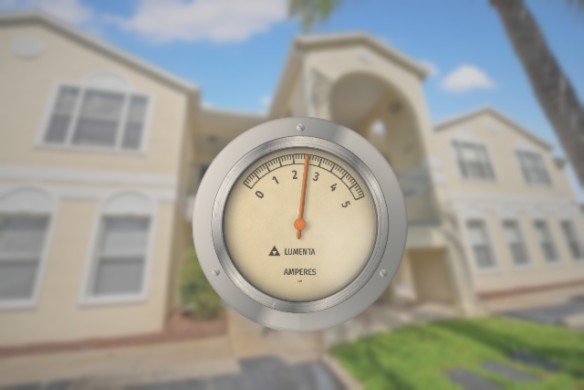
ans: 2.5; A
